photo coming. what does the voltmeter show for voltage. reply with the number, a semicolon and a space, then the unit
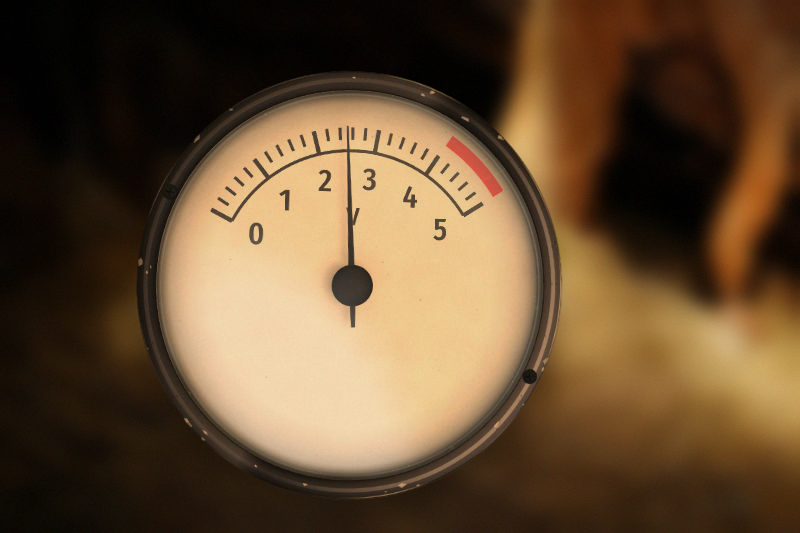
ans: 2.5; V
